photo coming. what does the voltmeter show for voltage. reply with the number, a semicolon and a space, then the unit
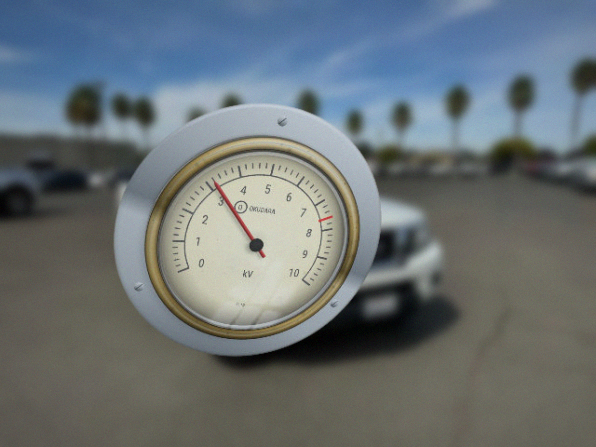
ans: 3.2; kV
